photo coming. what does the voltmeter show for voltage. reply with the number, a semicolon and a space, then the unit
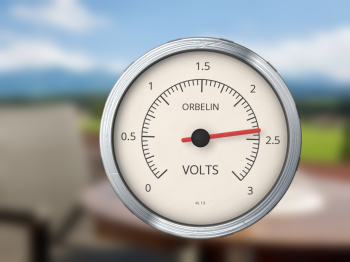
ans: 2.4; V
